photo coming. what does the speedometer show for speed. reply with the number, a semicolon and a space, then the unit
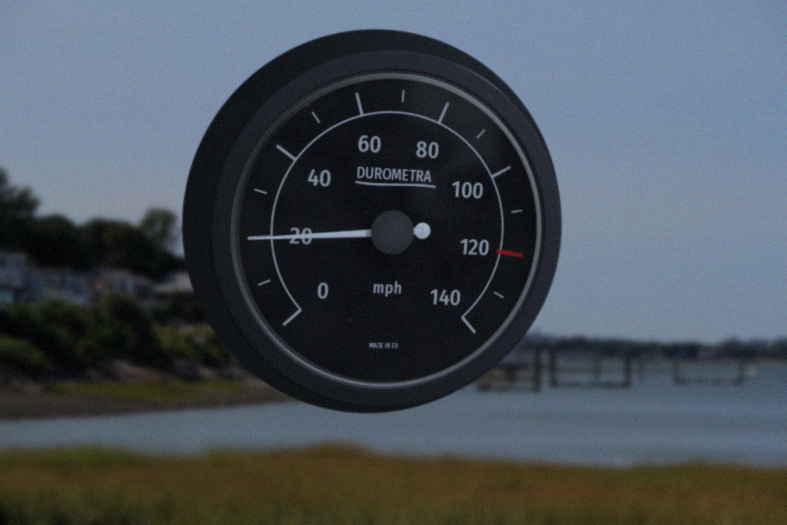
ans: 20; mph
